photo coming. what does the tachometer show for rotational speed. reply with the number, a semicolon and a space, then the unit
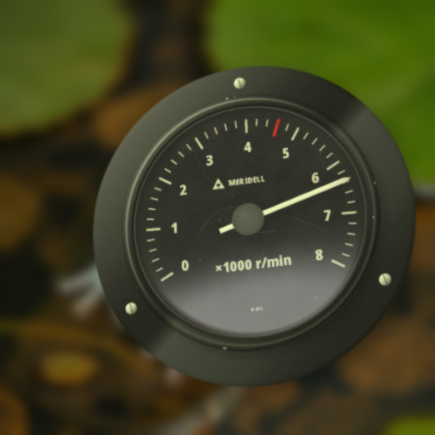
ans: 6400; rpm
